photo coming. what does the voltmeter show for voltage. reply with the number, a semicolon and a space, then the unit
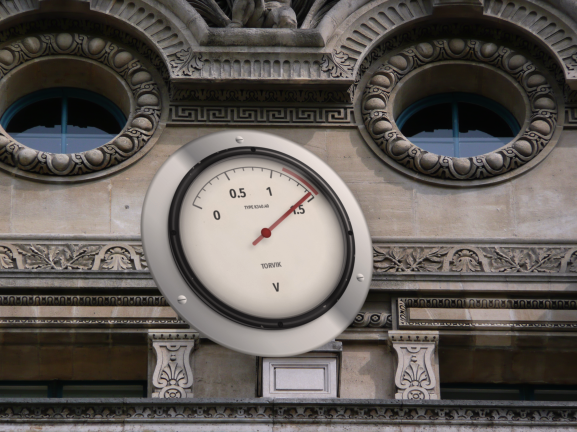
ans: 1.45; V
